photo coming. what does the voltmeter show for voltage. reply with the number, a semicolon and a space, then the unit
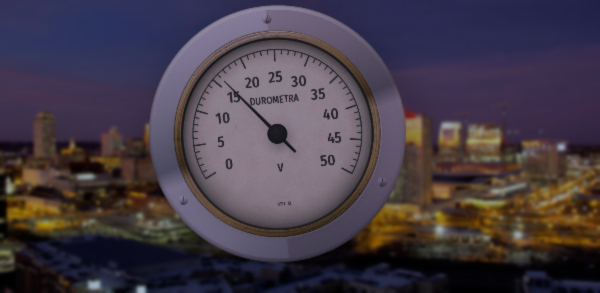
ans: 16; V
